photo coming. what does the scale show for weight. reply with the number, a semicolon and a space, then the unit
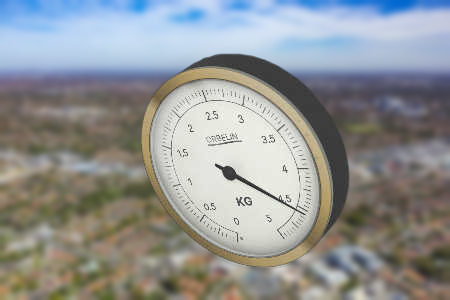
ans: 4.5; kg
